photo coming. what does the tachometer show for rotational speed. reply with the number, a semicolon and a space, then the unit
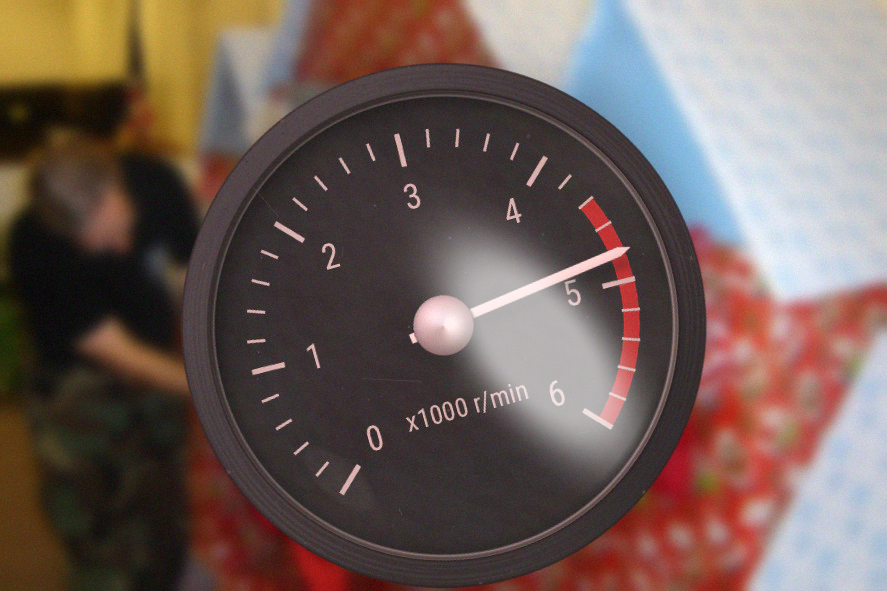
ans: 4800; rpm
